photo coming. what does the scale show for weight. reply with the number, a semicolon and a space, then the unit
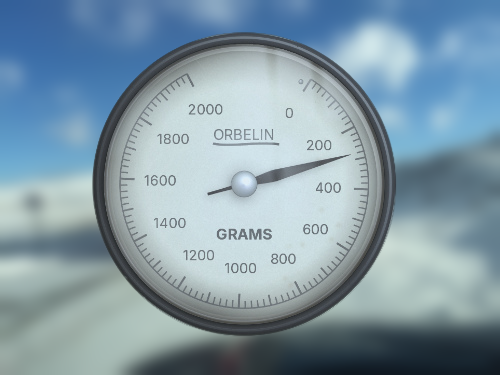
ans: 280; g
